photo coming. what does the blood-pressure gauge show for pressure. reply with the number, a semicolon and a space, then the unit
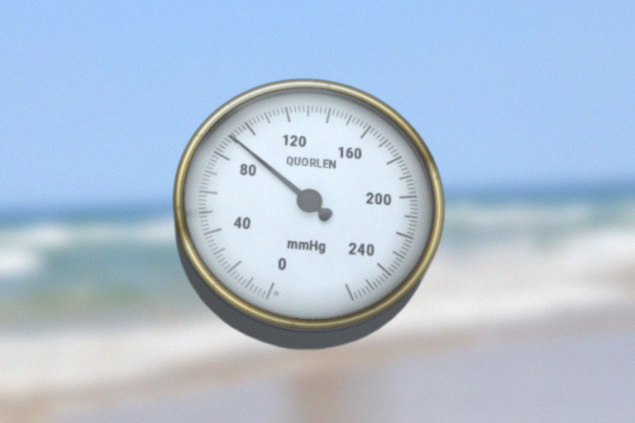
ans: 90; mmHg
